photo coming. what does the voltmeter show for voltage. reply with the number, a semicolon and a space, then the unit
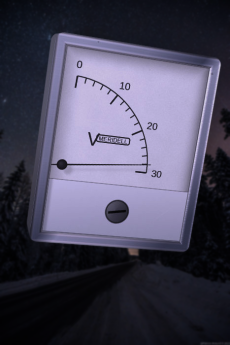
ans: 28; V
